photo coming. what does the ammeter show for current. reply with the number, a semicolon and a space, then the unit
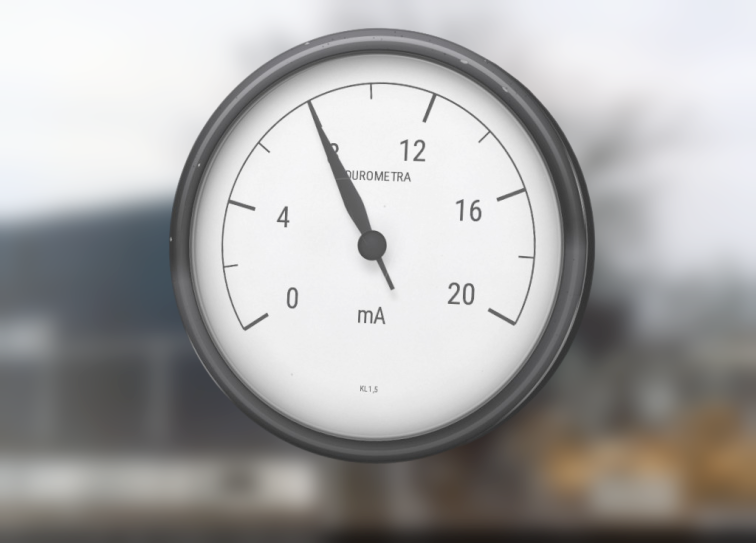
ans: 8; mA
